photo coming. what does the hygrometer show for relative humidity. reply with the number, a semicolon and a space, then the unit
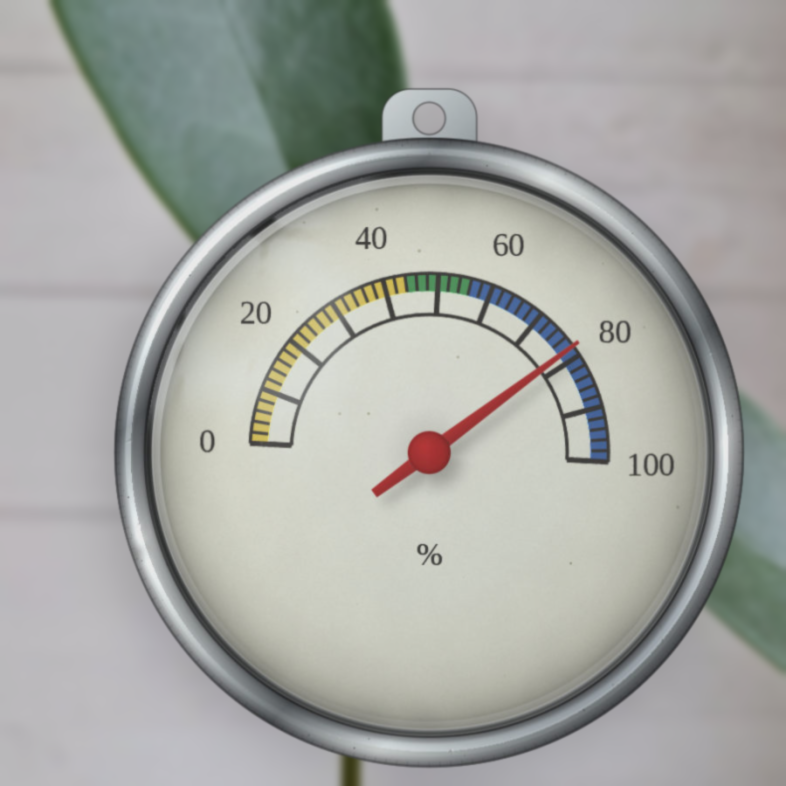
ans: 78; %
